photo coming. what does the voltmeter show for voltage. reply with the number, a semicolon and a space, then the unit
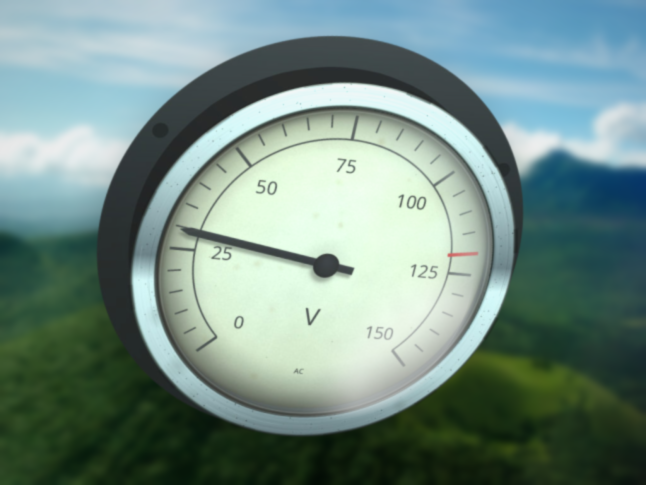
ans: 30; V
